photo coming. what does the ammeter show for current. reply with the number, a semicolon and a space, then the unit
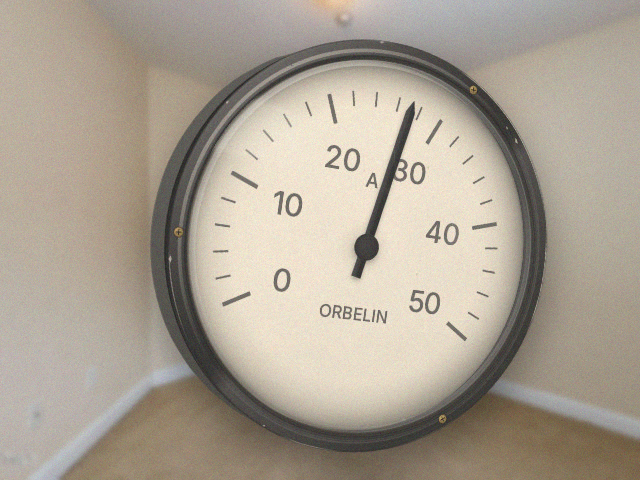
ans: 27; A
